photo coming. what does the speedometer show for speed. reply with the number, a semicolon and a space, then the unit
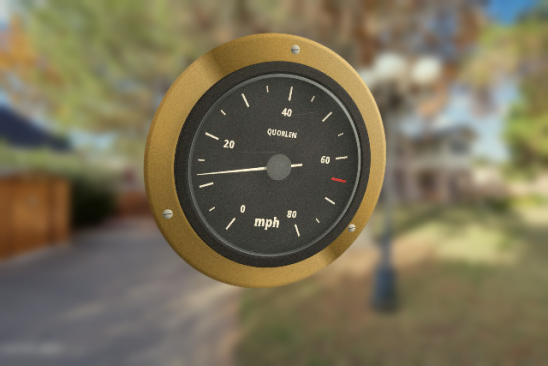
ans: 12.5; mph
